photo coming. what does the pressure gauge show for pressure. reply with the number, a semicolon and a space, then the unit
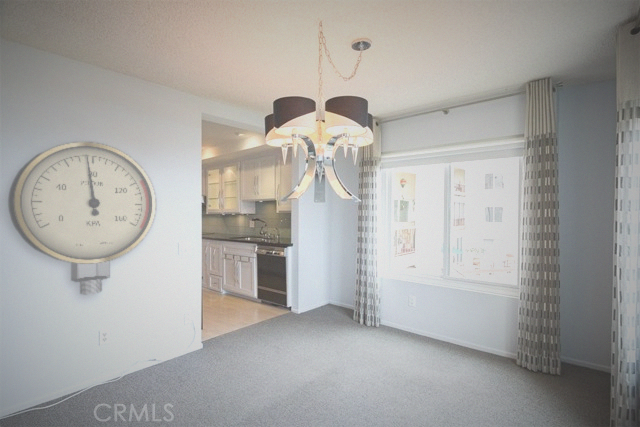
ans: 75; kPa
